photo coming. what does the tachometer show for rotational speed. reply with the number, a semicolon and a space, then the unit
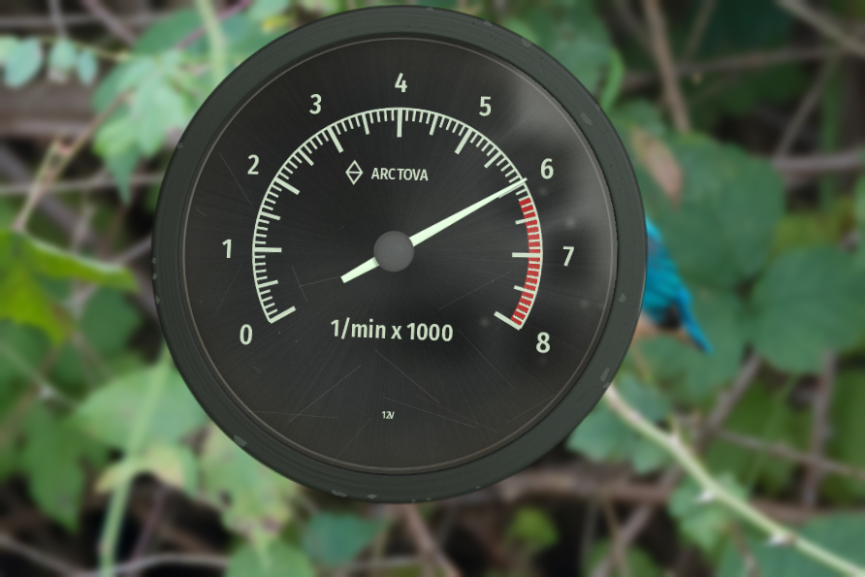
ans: 6000; rpm
